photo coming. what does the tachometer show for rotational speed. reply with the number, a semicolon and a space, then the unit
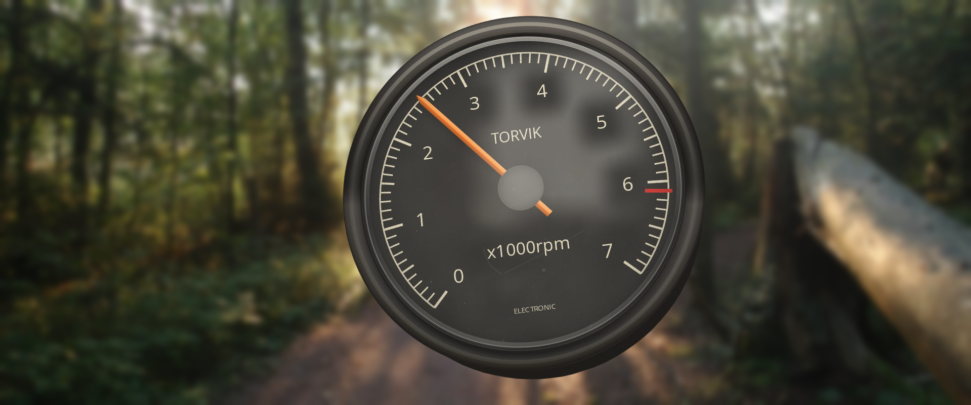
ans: 2500; rpm
